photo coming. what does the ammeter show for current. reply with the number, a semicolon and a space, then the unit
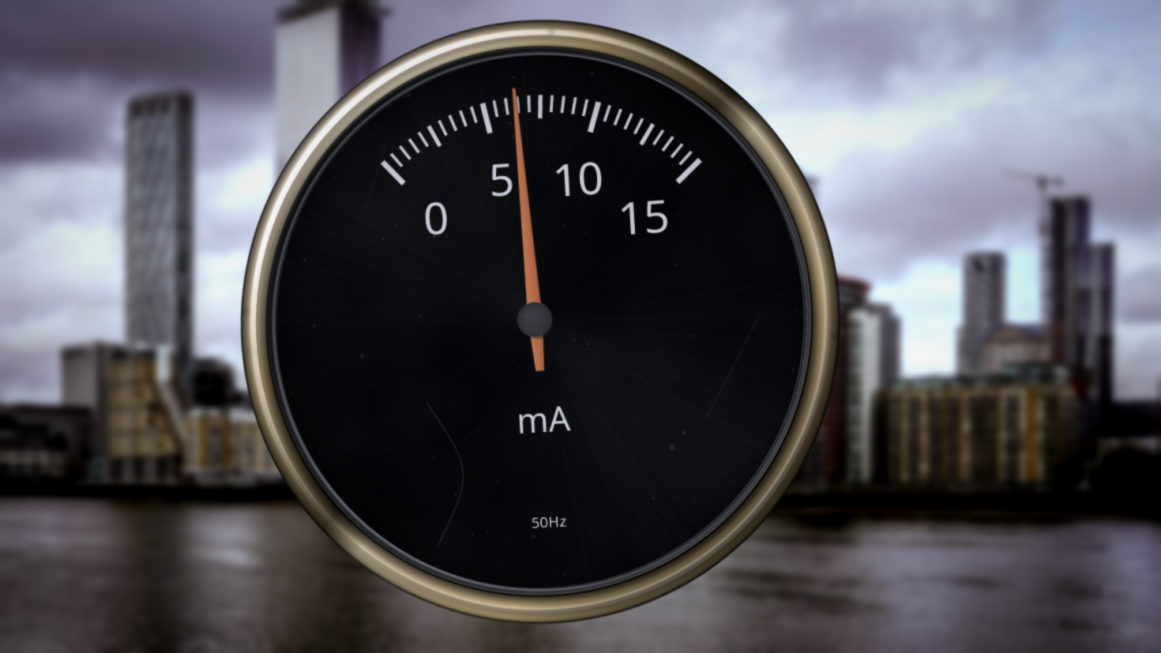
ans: 6.5; mA
